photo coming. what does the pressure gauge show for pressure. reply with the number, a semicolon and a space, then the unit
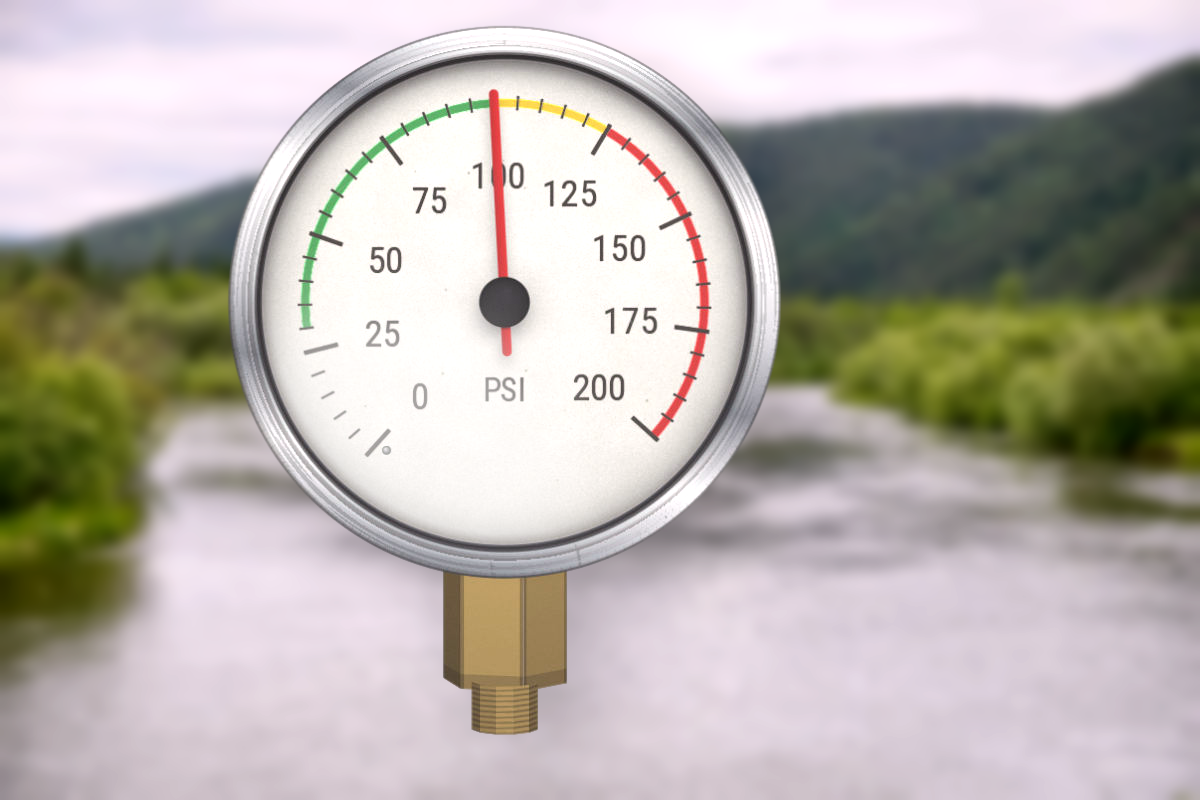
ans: 100; psi
